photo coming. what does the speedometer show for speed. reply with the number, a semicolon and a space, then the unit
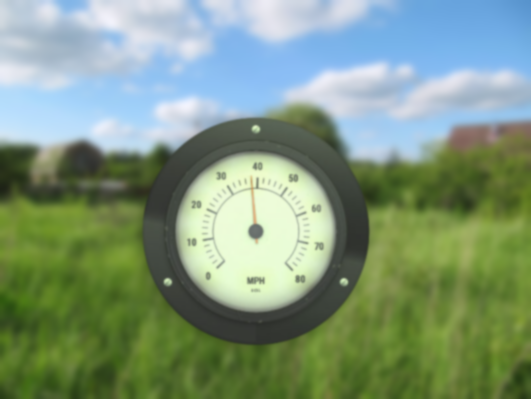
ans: 38; mph
